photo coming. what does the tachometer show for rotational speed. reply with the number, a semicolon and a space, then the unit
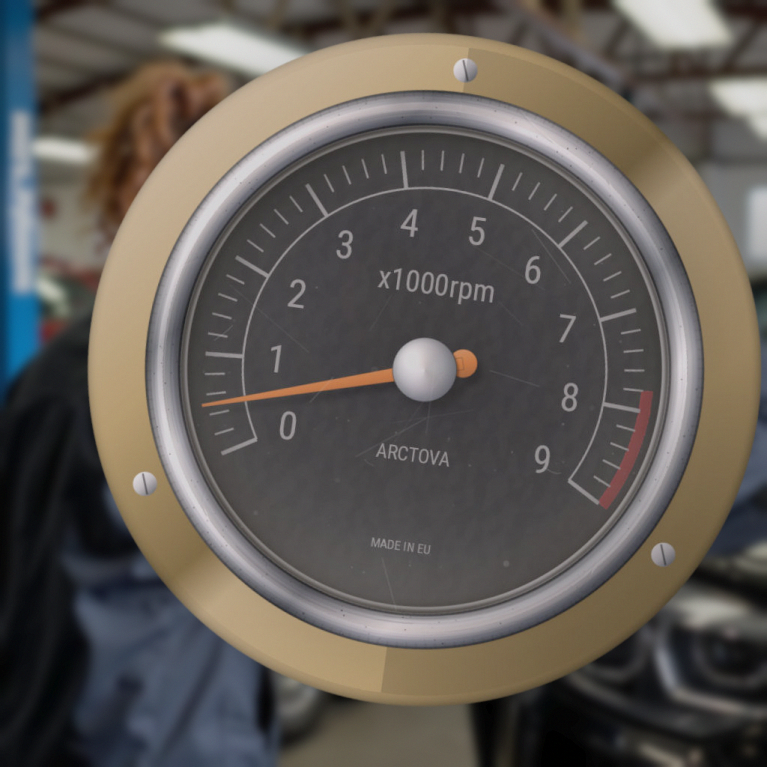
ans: 500; rpm
